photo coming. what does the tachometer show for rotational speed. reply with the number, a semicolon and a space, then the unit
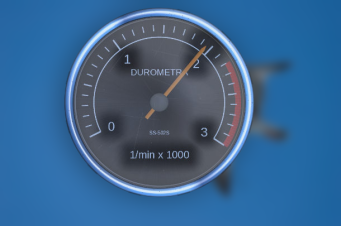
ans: 1950; rpm
